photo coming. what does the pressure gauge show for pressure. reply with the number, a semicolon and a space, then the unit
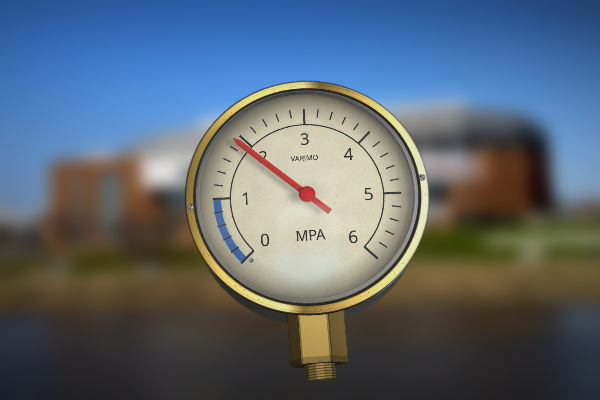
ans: 1.9; MPa
